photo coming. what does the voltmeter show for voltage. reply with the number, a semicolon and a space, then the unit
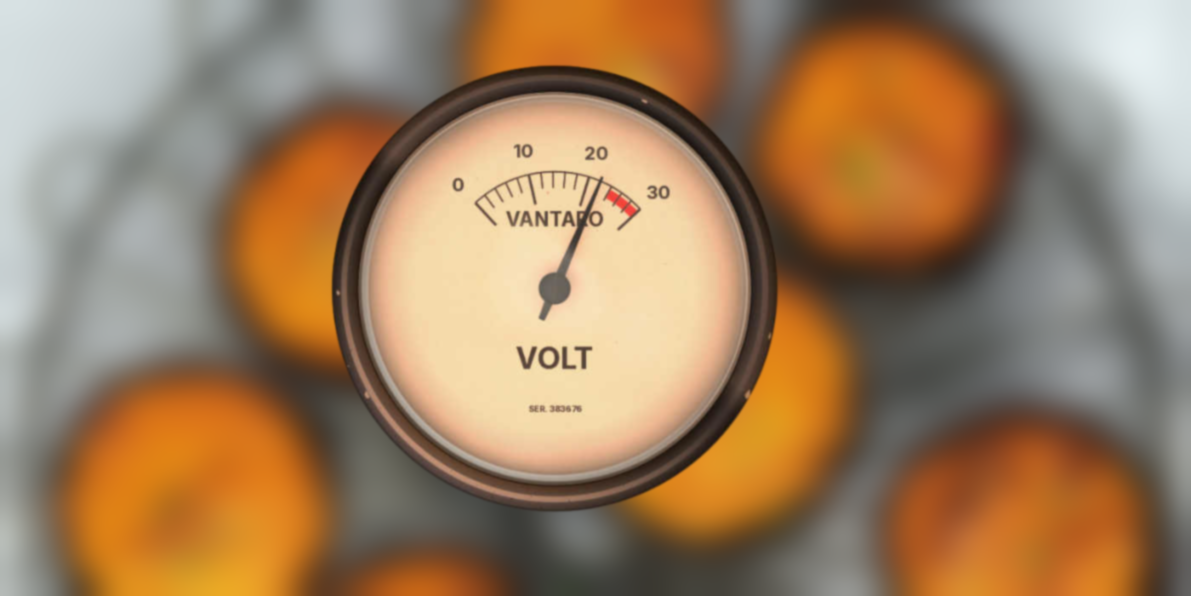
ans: 22; V
